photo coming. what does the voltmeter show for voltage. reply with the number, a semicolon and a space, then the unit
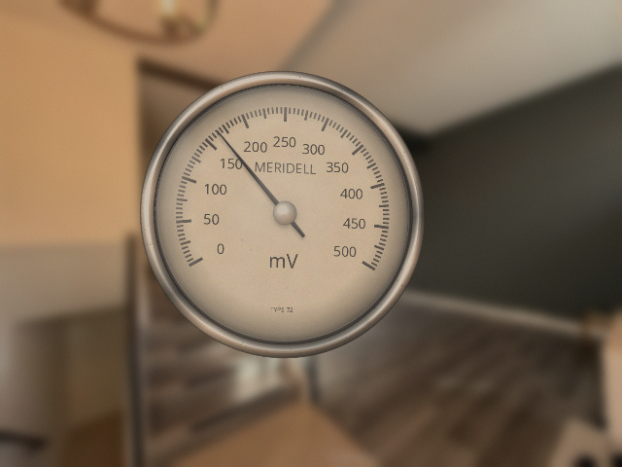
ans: 165; mV
